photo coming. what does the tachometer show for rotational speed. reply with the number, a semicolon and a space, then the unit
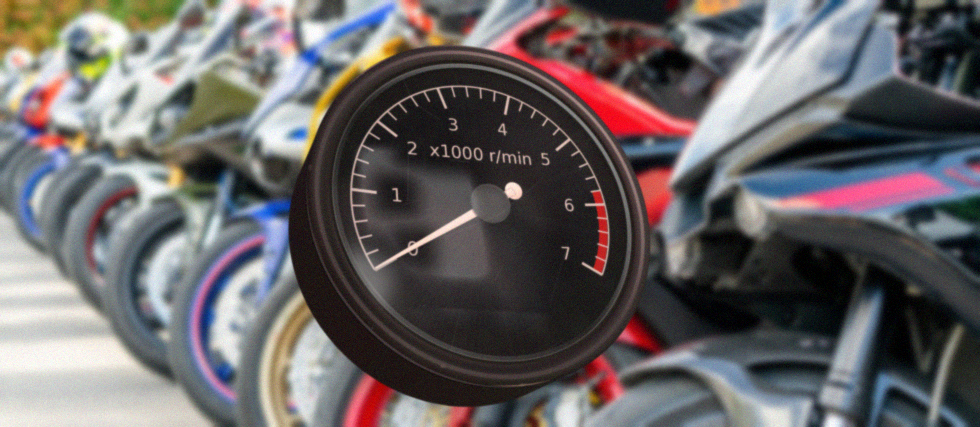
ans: 0; rpm
